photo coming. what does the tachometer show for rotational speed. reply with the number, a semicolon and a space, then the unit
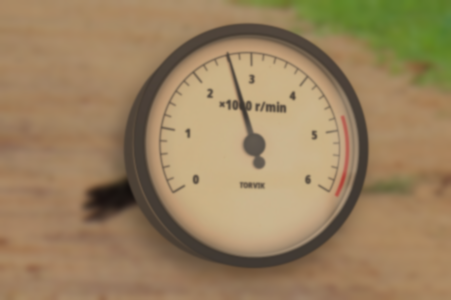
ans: 2600; rpm
